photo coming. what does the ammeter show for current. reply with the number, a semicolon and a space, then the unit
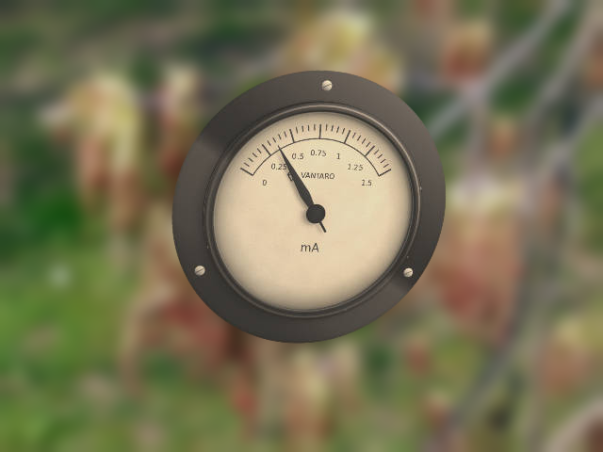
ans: 0.35; mA
